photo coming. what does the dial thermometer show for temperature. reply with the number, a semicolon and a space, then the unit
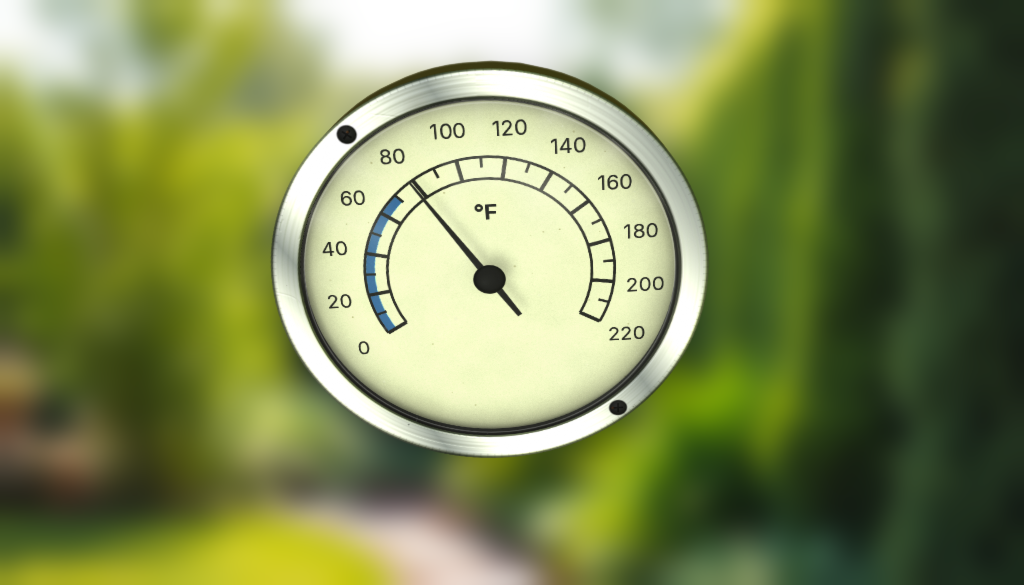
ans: 80; °F
